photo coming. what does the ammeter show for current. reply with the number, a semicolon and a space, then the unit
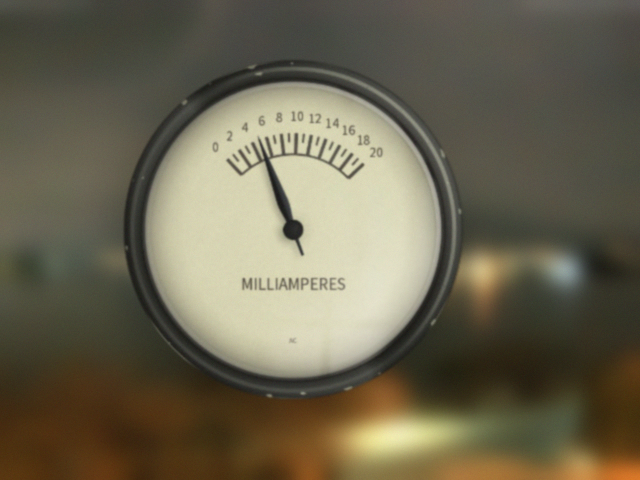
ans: 5; mA
